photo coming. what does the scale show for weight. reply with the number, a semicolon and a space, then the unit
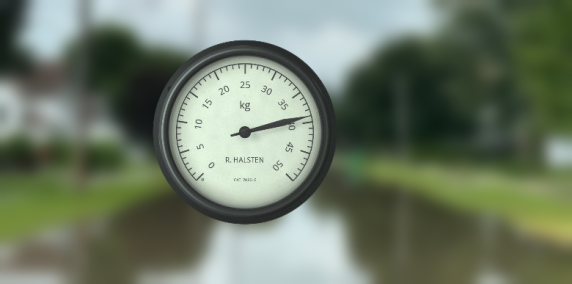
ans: 39; kg
